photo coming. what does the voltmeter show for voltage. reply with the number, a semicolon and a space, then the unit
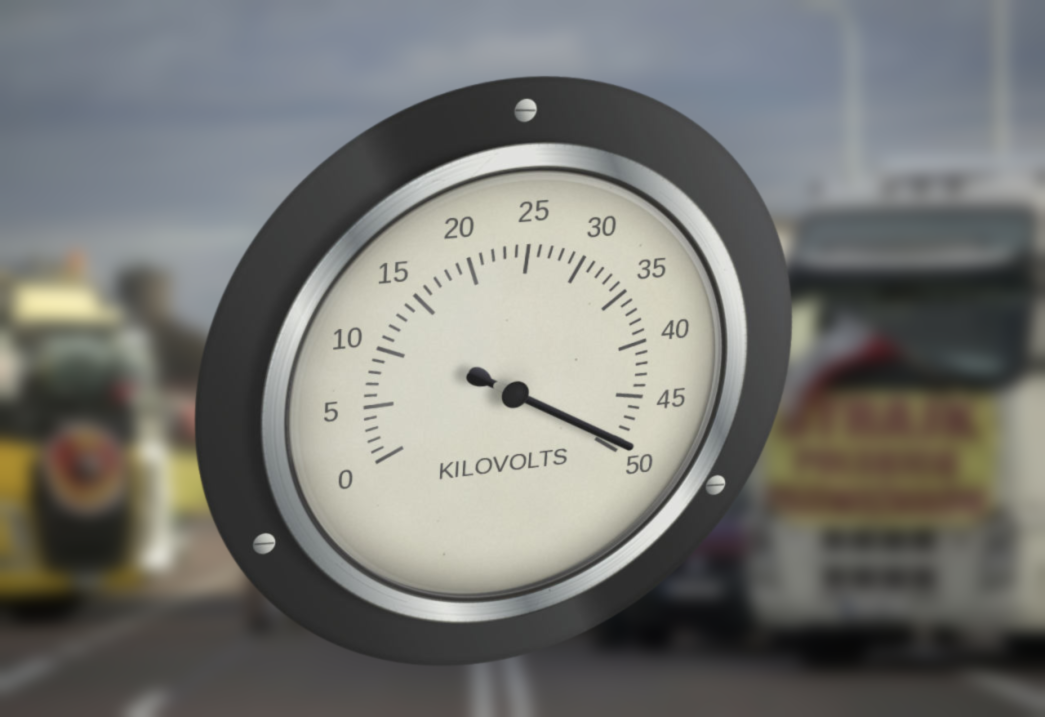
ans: 49; kV
